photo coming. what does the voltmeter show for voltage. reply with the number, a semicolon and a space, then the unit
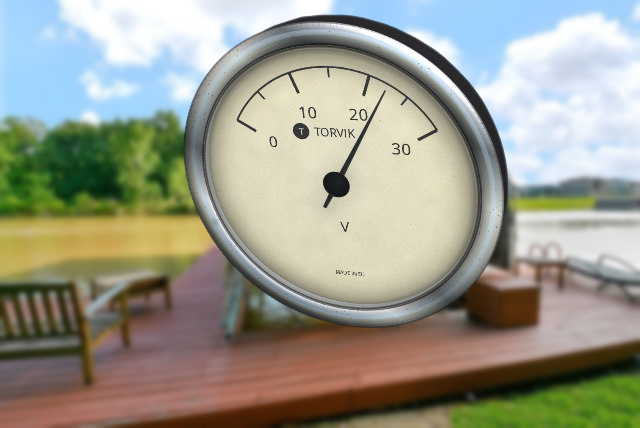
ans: 22.5; V
